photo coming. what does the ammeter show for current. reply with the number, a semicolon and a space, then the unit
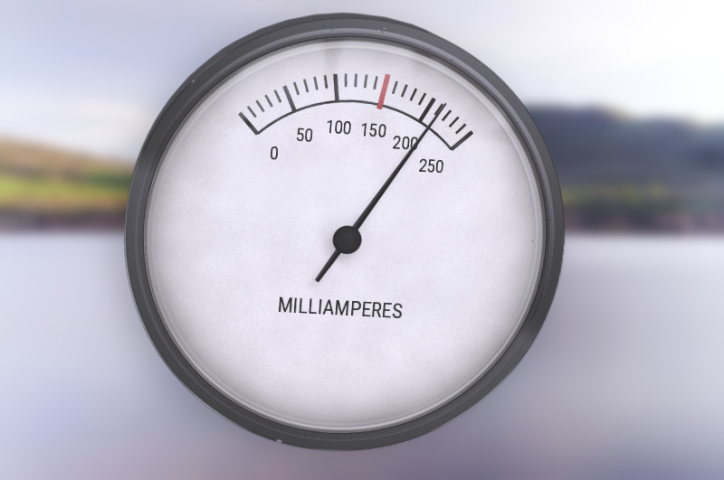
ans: 210; mA
